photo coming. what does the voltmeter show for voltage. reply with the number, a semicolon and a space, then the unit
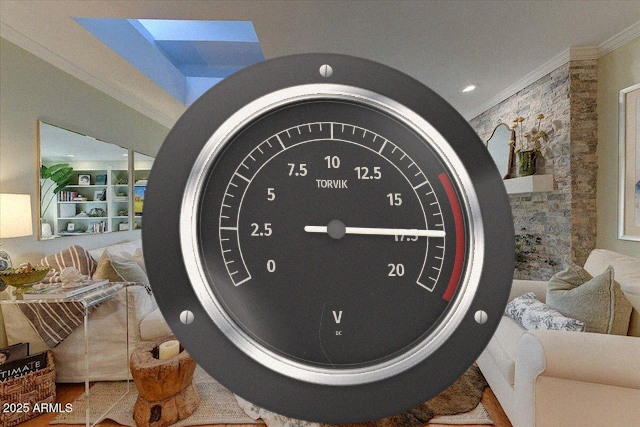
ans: 17.5; V
